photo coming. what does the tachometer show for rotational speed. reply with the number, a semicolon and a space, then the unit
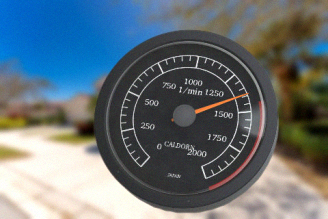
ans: 1400; rpm
